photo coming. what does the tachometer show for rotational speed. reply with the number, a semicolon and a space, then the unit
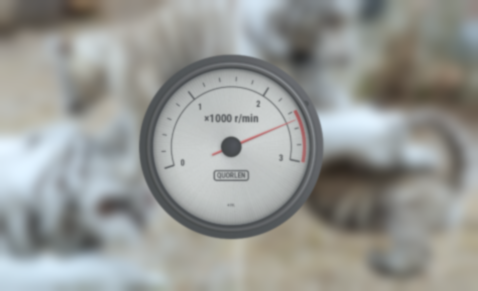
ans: 2500; rpm
